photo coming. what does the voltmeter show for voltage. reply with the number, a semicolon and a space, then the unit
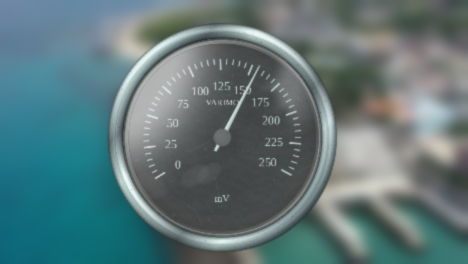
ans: 155; mV
